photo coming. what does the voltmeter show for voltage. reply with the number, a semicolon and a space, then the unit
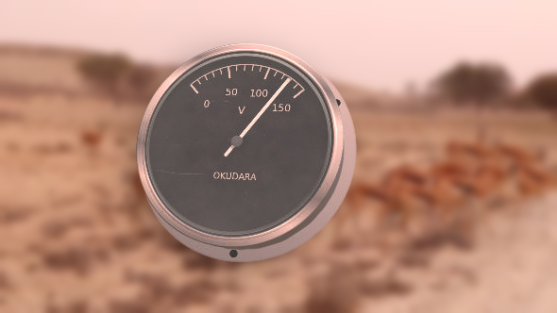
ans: 130; V
